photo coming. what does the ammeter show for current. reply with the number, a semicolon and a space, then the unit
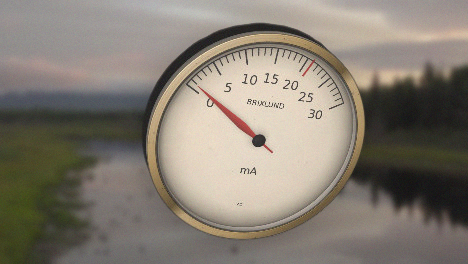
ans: 1; mA
